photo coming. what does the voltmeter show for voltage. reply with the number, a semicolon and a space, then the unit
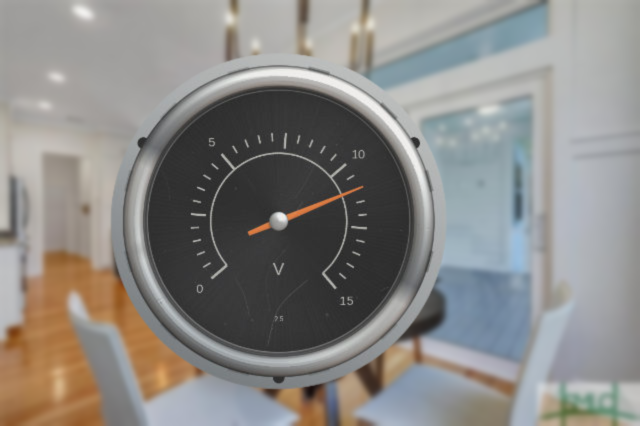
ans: 11; V
